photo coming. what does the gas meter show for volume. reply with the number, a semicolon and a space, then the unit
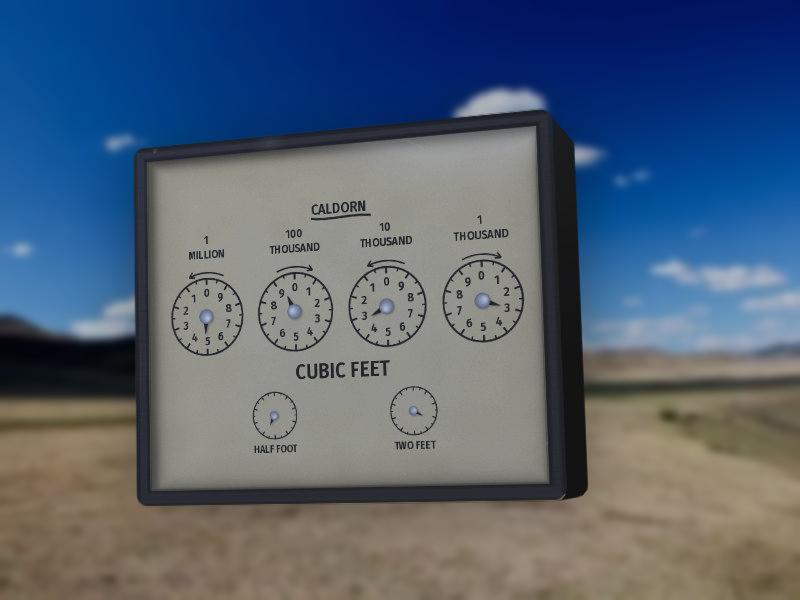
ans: 493300; ft³
